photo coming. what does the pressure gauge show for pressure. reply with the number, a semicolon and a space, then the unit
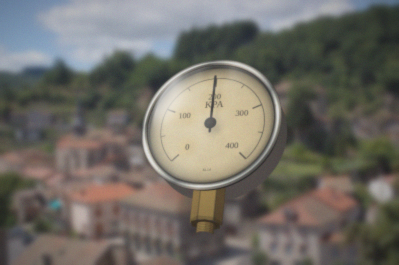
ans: 200; kPa
